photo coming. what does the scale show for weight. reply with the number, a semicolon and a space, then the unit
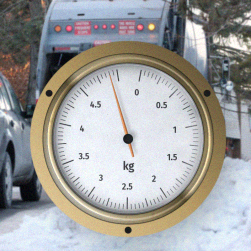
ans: 4.9; kg
